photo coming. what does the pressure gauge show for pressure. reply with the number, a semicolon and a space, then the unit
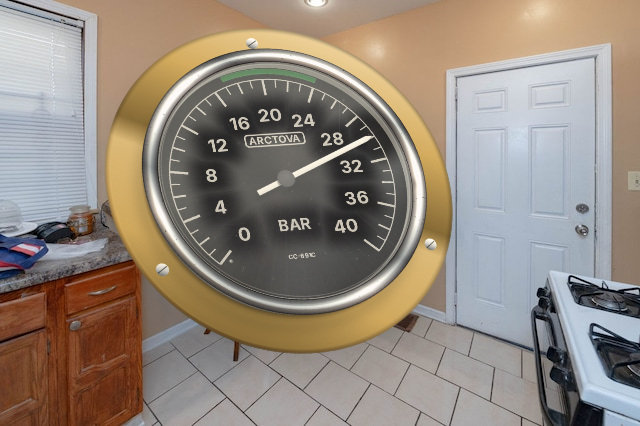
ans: 30; bar
